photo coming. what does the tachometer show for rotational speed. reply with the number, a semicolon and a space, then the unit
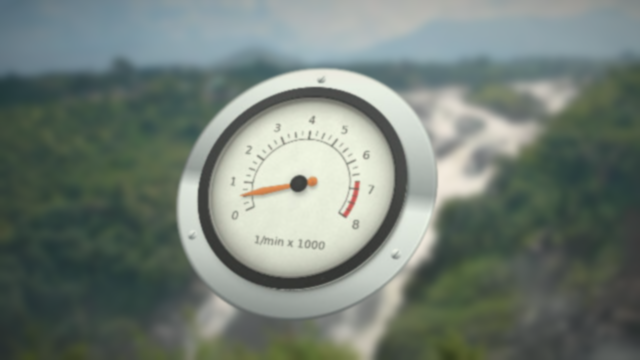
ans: 500; rpm
